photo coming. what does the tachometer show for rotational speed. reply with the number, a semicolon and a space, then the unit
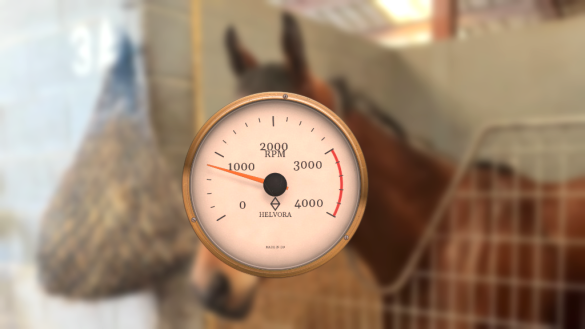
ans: 800; rpm
